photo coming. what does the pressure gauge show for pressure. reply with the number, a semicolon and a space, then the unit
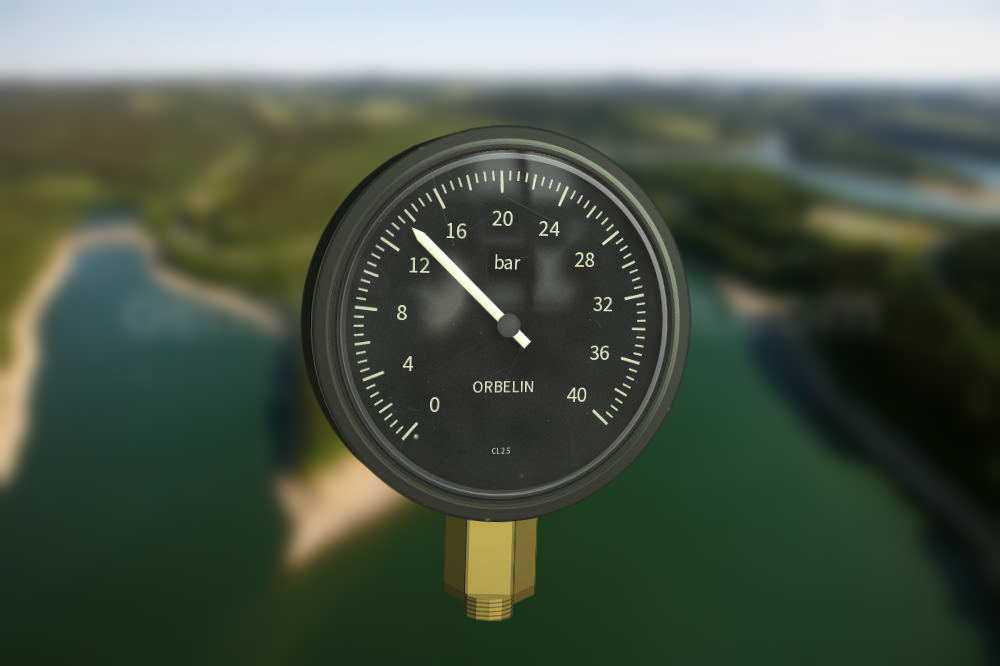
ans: 13.5; bar
